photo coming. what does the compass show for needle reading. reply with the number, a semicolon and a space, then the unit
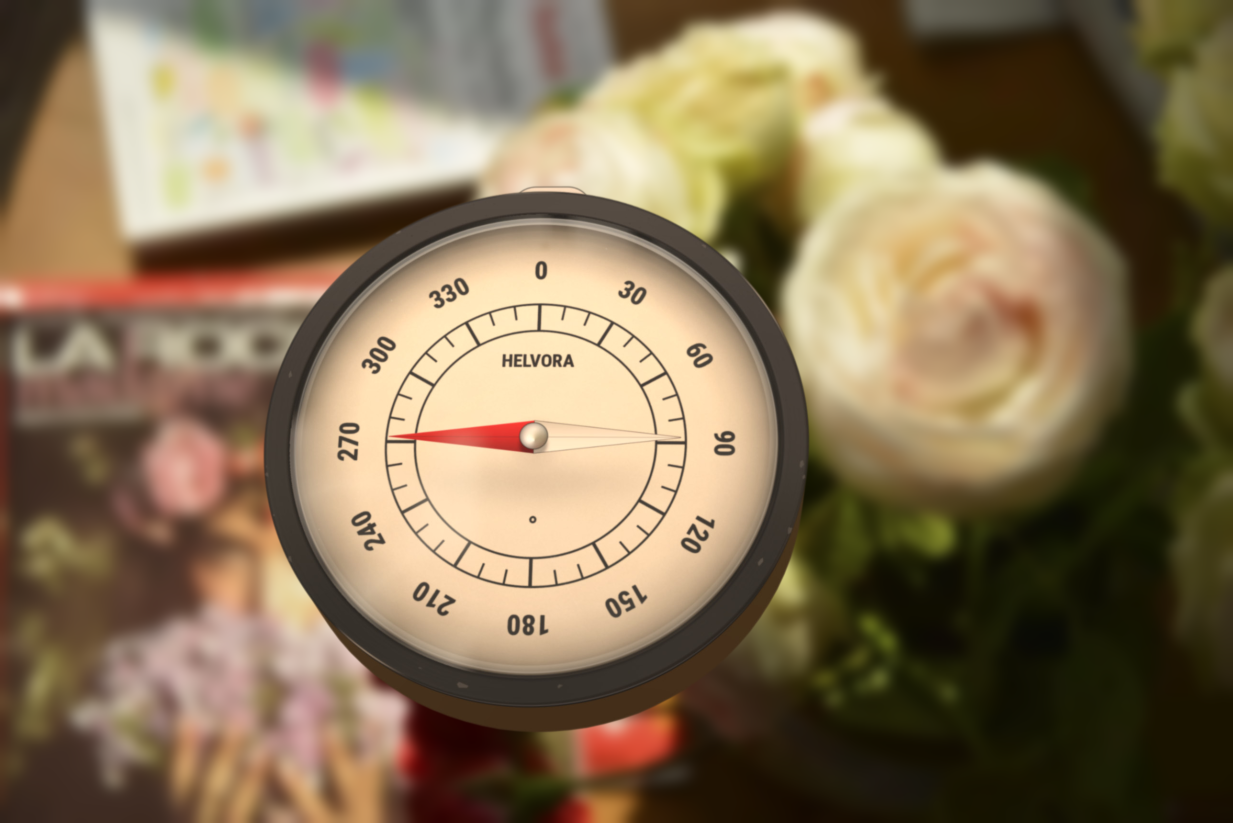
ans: 270; °
